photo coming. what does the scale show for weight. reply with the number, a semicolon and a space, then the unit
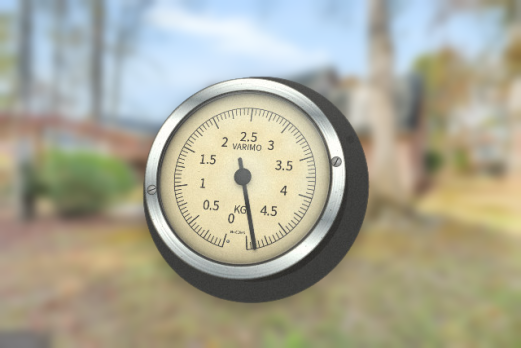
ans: 4.9; kg
